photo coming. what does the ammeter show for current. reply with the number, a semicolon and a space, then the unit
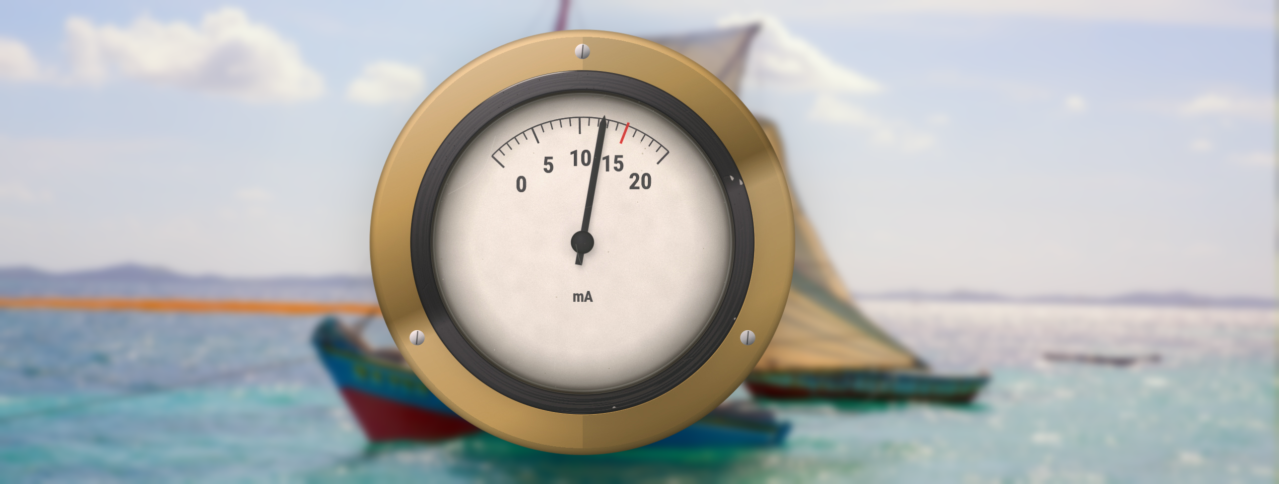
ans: 12.5; mA
